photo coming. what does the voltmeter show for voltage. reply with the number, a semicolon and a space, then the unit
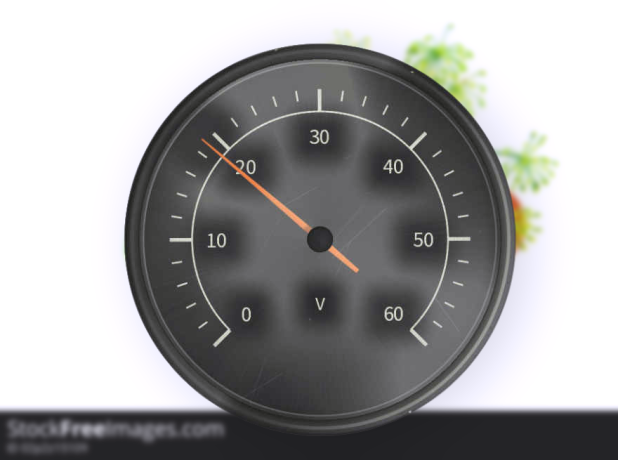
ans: 19; V
